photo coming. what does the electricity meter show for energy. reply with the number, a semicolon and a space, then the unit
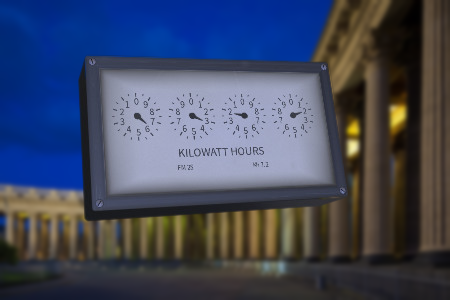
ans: 6322; kWh
